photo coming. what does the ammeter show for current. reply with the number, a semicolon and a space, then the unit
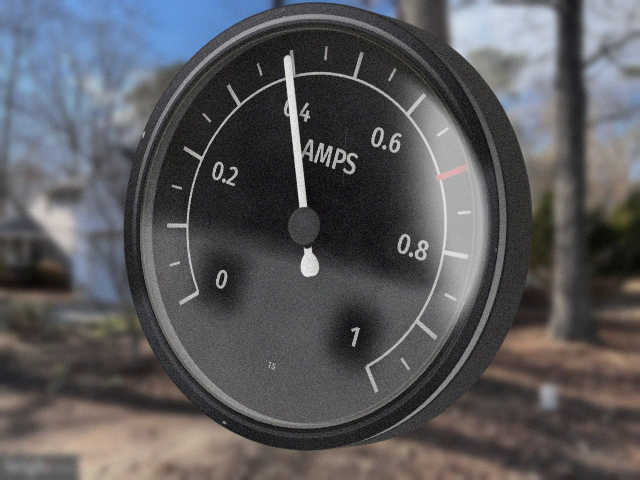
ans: 0.4; A
